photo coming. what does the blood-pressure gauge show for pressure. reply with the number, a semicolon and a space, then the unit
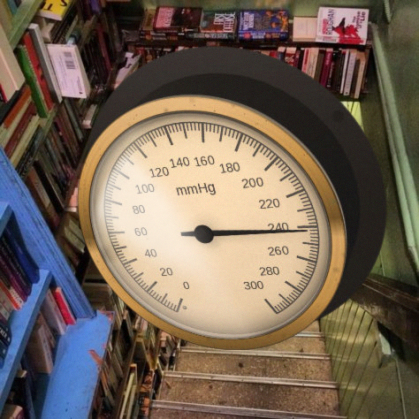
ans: 240; mmHg
